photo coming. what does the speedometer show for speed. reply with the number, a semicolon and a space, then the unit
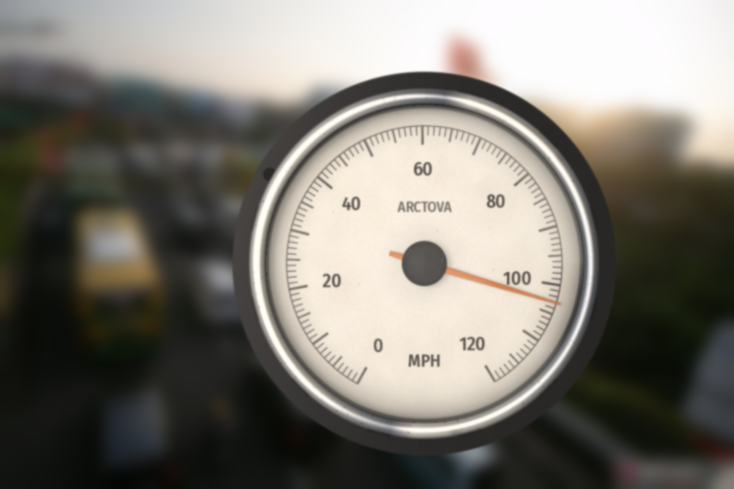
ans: 103; mph
